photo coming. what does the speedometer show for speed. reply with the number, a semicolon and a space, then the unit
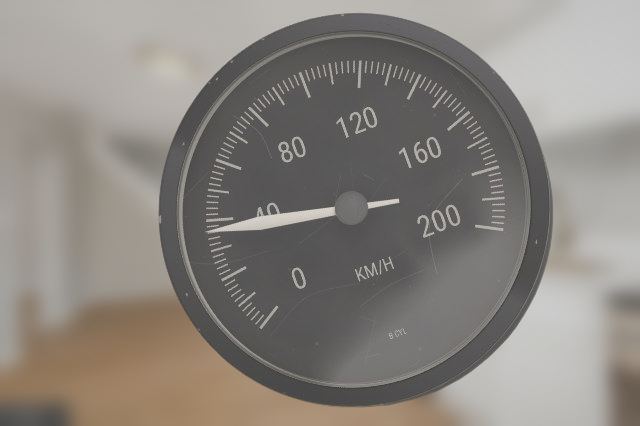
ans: 36; km/h
